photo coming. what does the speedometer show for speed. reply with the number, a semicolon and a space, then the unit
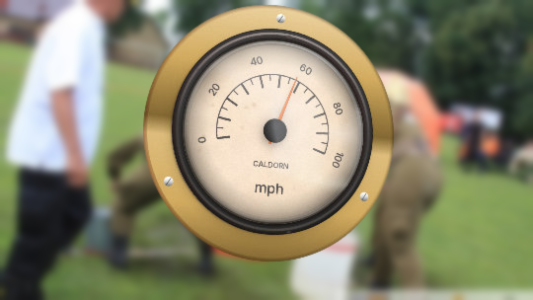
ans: 57.5; mph
